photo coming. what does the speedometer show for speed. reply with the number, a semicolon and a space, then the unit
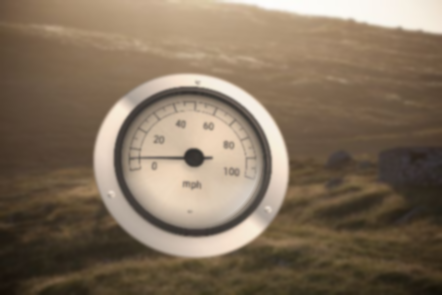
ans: 5; mph
